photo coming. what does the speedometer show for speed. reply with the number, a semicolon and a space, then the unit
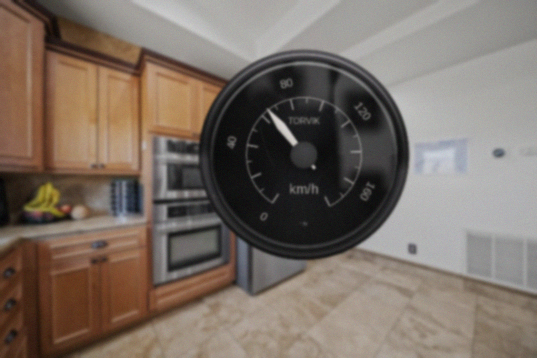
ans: 65; km/h
